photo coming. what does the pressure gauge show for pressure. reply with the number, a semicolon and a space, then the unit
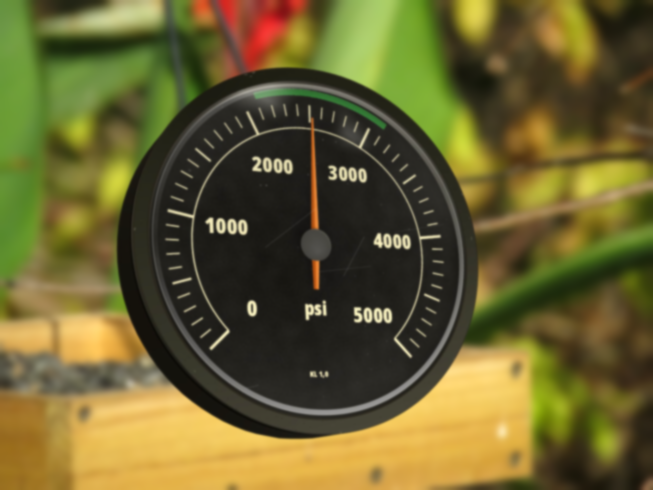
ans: 2500; psi
